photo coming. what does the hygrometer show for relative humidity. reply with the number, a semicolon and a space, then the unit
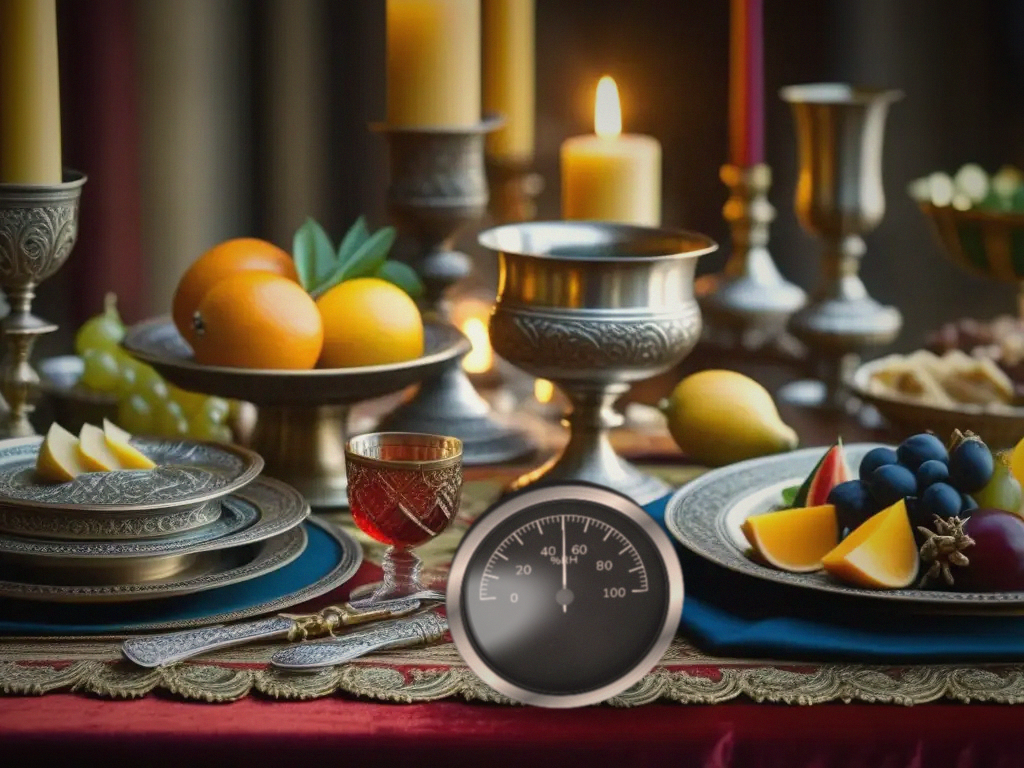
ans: 50; %
